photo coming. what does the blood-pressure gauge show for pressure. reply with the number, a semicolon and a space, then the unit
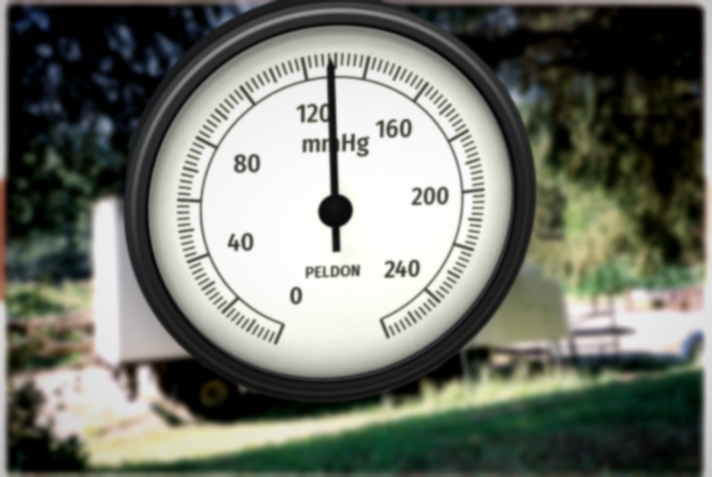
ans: 128; mmHg
